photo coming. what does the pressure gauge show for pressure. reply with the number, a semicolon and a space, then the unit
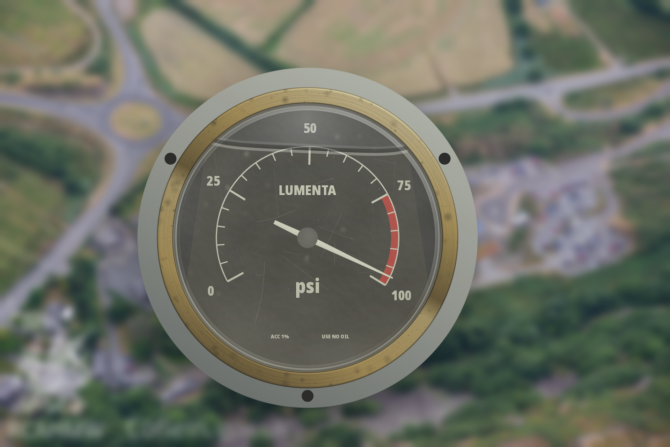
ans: 97.5; psi
